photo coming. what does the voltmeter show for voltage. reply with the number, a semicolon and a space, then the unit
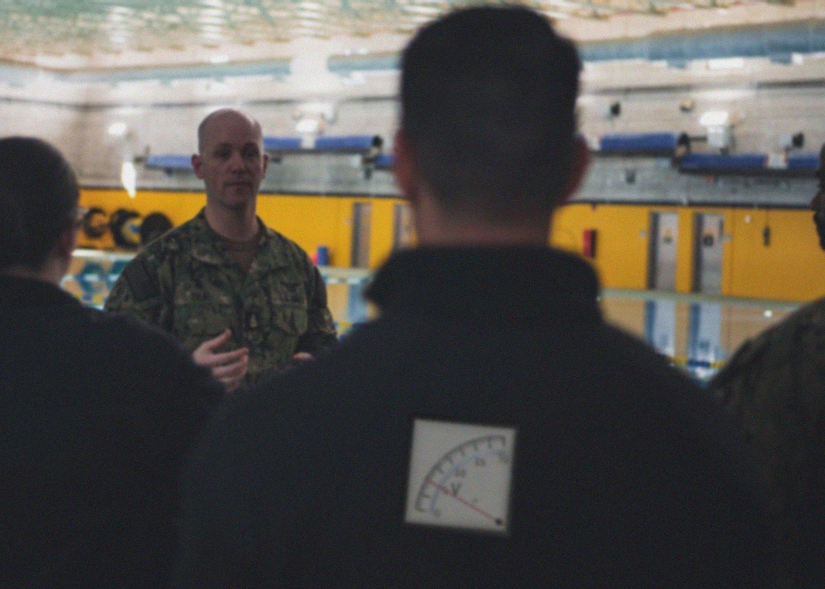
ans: 5; V
